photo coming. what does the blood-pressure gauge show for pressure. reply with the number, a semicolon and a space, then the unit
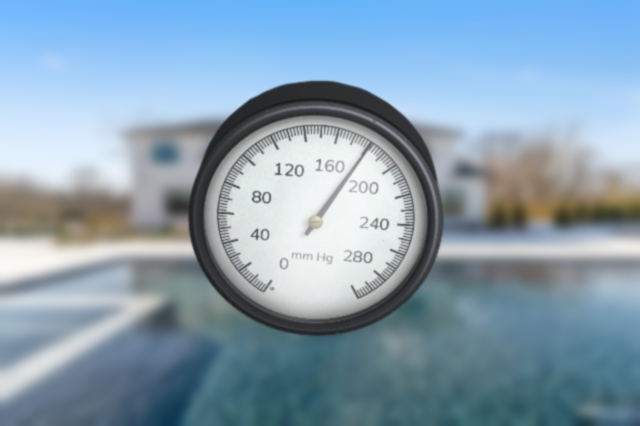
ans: 180; mmHg
